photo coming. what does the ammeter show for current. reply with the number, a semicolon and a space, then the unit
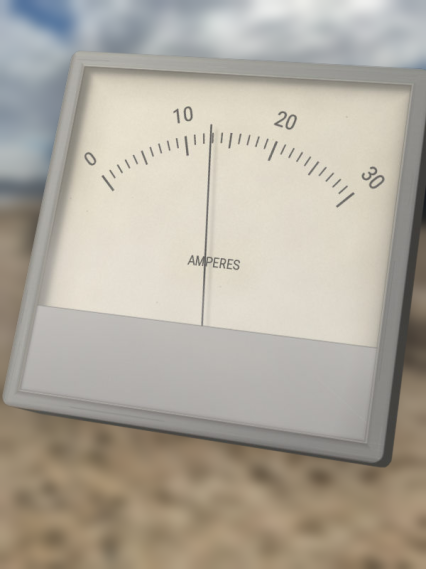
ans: 13; A
